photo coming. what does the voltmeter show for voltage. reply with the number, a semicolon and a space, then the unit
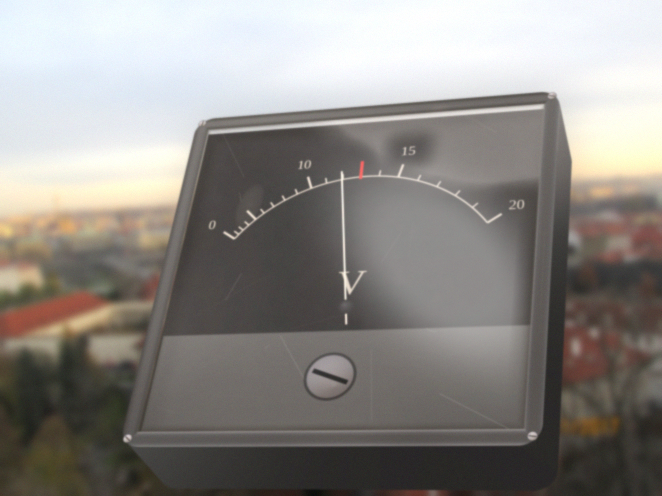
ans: 12; V
